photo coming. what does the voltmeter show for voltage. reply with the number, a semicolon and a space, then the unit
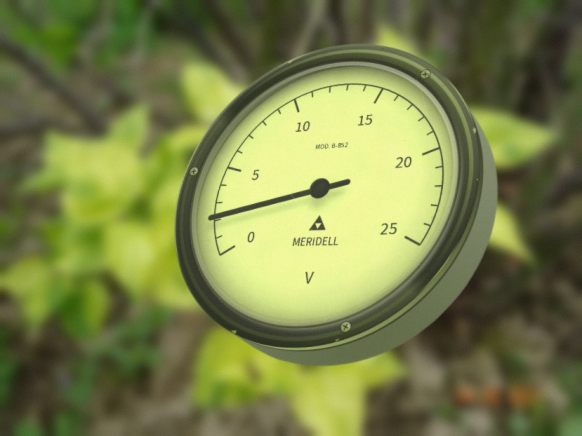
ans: 2; V
